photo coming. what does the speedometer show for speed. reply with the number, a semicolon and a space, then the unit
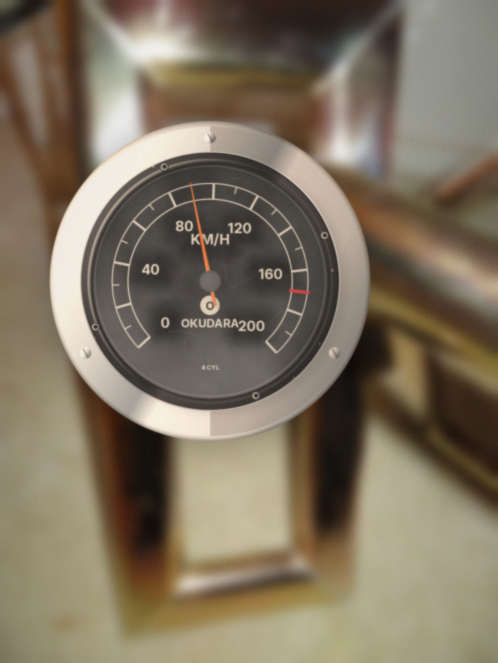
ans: 90; km/h
